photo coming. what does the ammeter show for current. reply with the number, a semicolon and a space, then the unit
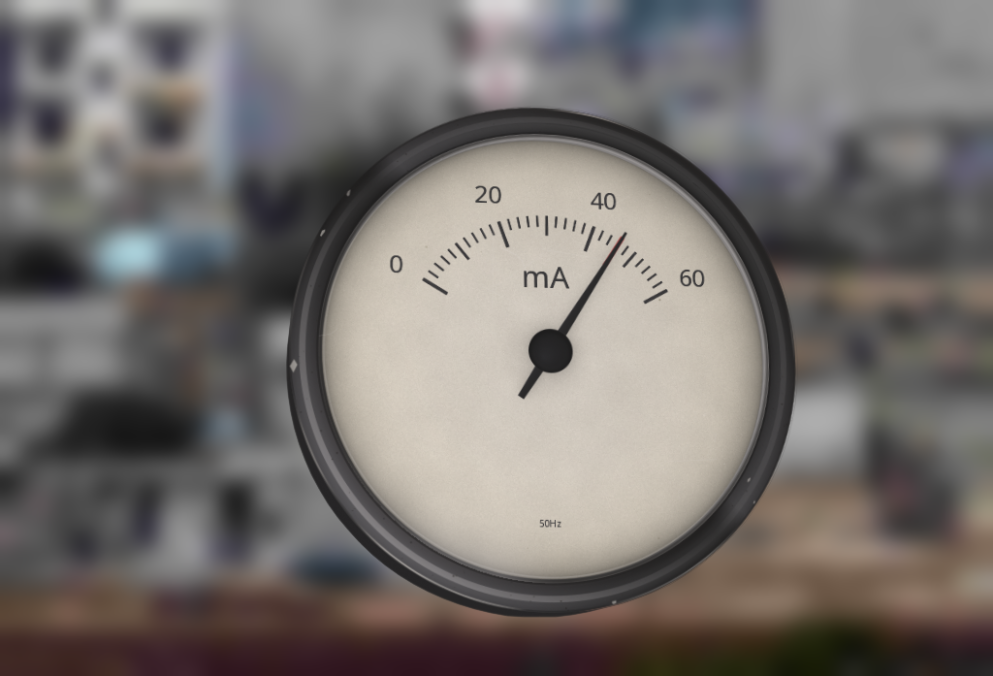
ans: 46; mA
